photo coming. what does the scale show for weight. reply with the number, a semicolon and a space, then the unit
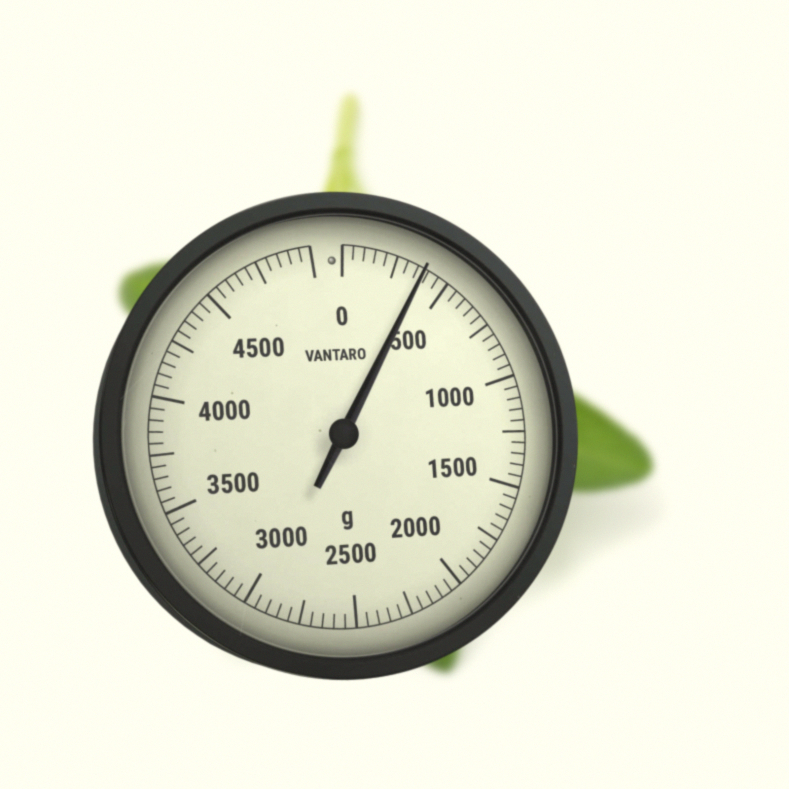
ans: 375; g
